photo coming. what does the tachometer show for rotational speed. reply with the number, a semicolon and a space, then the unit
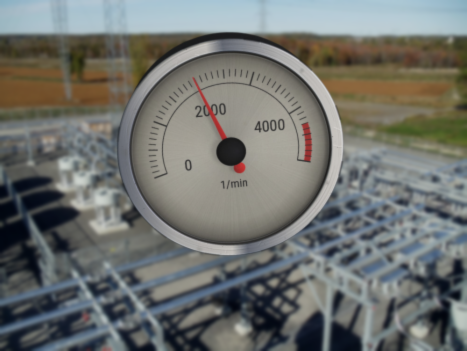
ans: 2000; rpm
